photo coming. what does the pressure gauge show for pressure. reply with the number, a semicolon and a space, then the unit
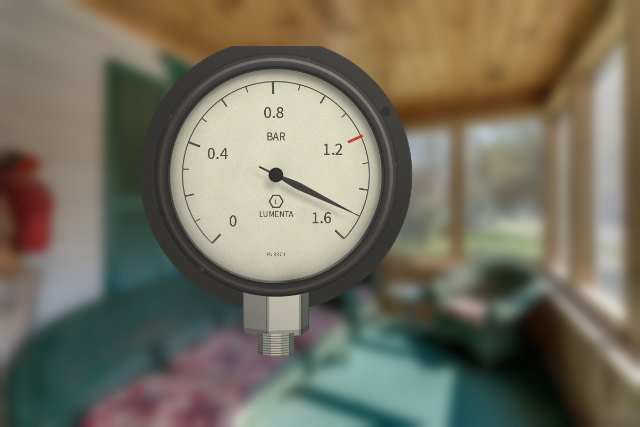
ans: 1.5; bar
